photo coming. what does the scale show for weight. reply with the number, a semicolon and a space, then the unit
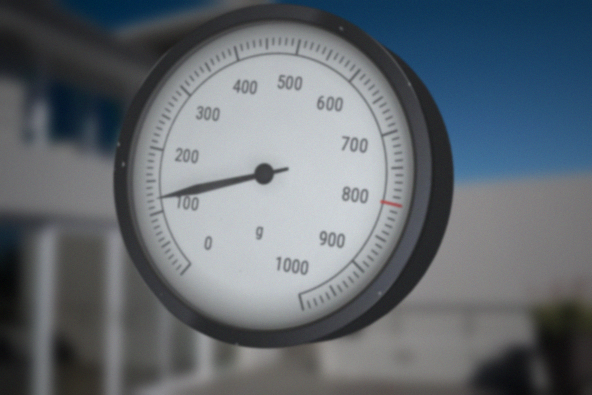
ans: 120; g
